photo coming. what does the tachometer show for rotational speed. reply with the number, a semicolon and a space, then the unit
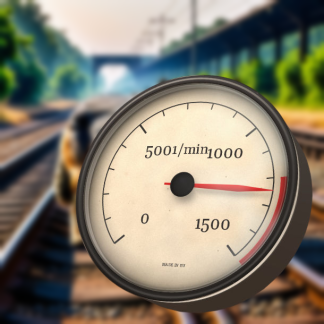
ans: 1250; rpm
